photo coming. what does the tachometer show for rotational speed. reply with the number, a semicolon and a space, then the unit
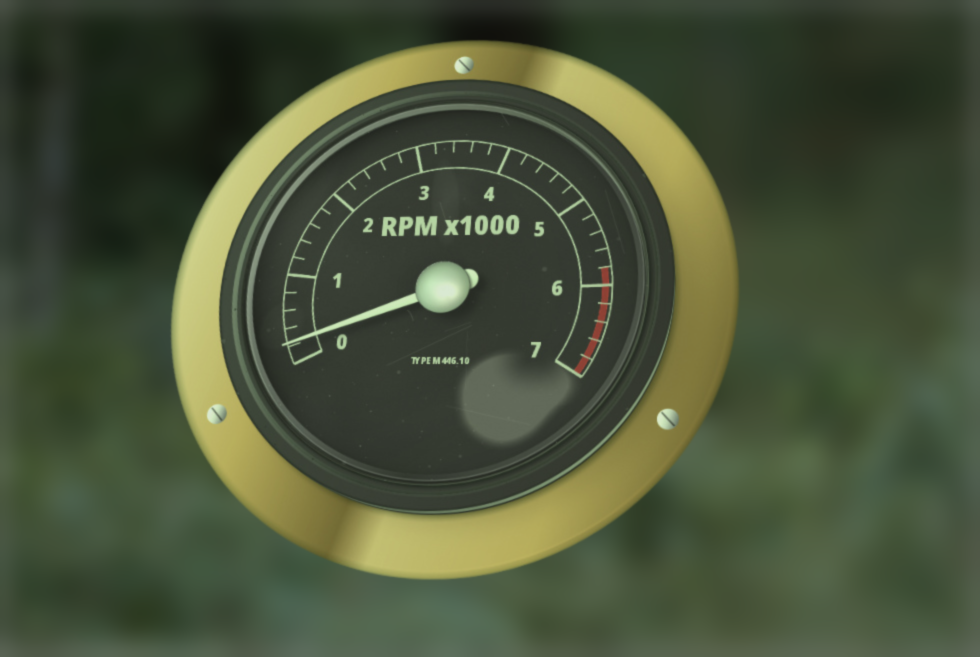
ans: 200; rpm
